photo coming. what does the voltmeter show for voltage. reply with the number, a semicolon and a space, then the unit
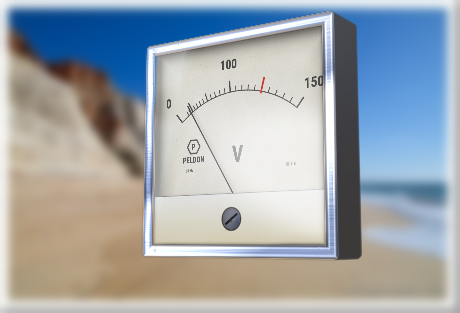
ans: 50; V
